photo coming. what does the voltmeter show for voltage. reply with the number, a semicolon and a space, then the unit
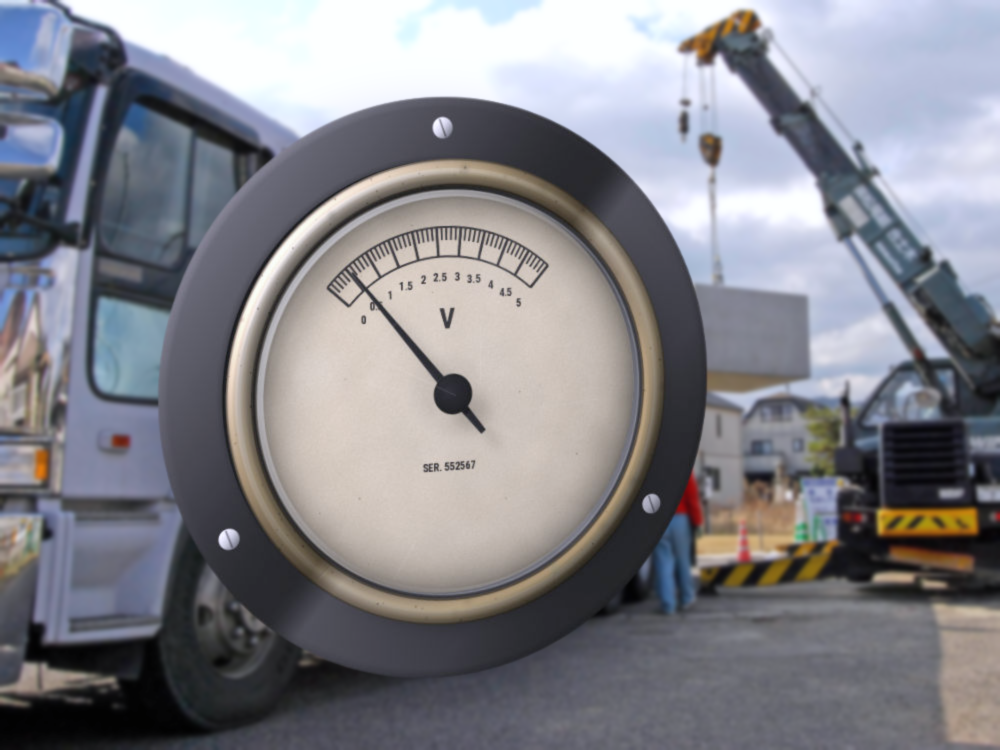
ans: 0.5; V
